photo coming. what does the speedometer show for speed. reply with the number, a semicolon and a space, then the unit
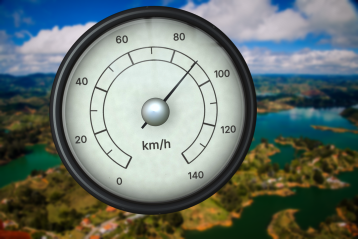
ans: 90; km/h
